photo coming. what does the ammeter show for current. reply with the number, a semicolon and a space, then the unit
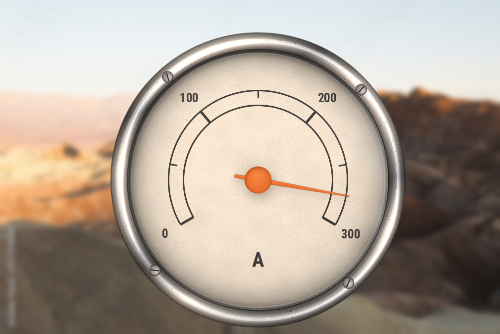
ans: 275; A
